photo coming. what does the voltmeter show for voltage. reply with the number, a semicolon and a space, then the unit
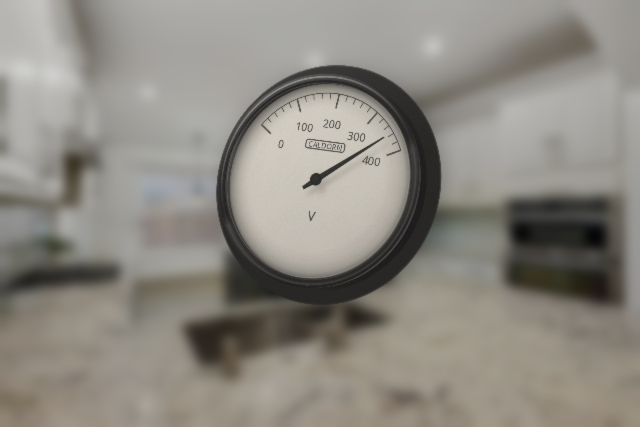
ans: 360; V
